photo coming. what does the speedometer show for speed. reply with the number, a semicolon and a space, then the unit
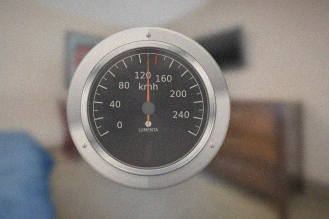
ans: 130; km/h
